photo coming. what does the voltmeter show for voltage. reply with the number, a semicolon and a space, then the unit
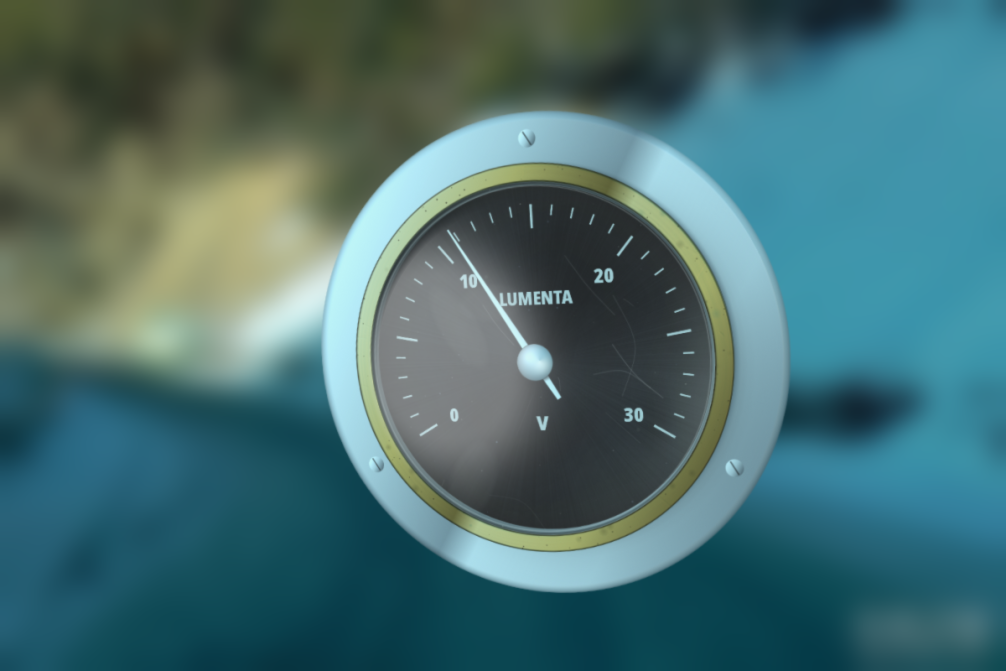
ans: 11; V
